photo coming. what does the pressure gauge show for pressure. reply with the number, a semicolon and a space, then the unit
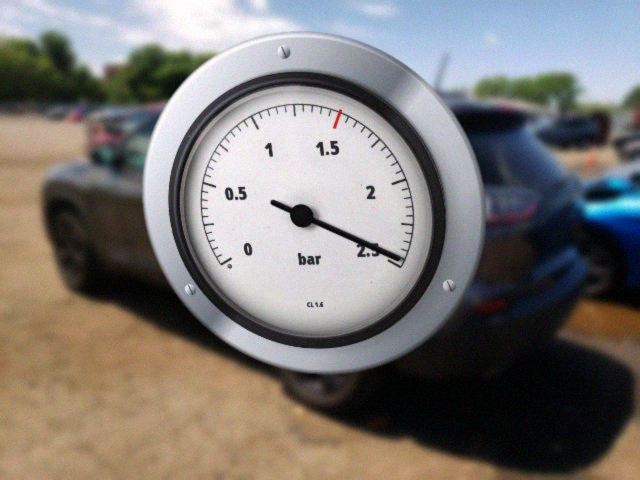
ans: 2.45; bar
